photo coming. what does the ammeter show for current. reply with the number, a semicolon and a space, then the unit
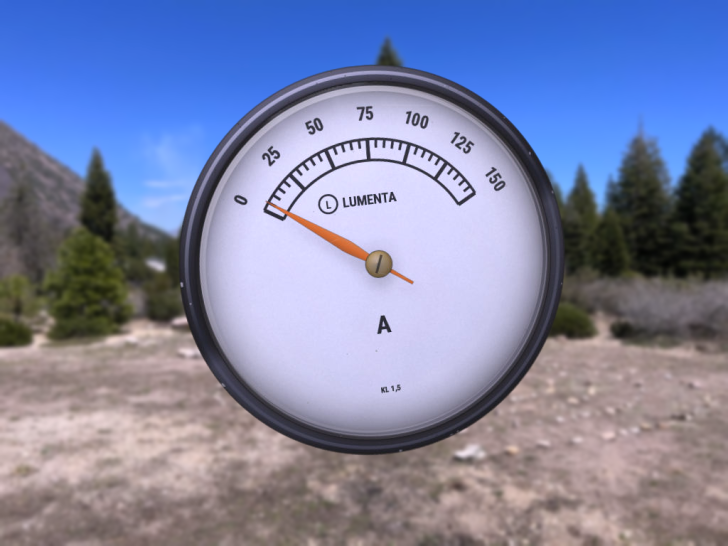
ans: 5; A
